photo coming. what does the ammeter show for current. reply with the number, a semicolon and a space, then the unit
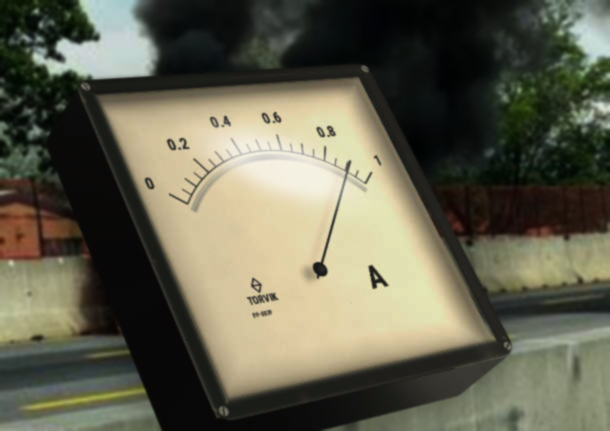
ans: 0.9; A
